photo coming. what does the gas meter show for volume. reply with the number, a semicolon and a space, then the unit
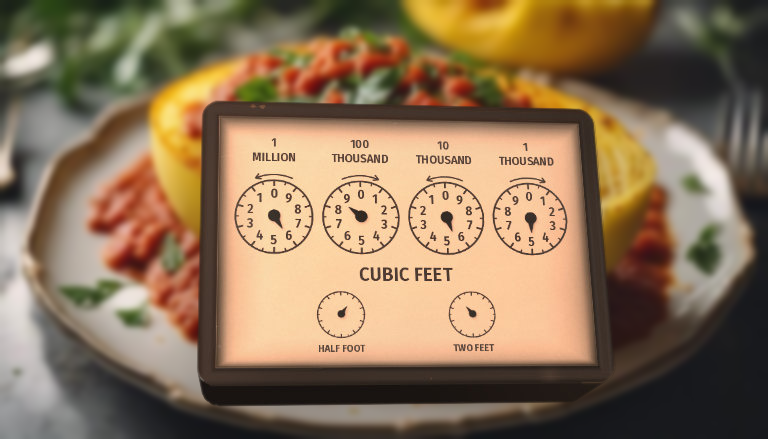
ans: 585500; ft³
